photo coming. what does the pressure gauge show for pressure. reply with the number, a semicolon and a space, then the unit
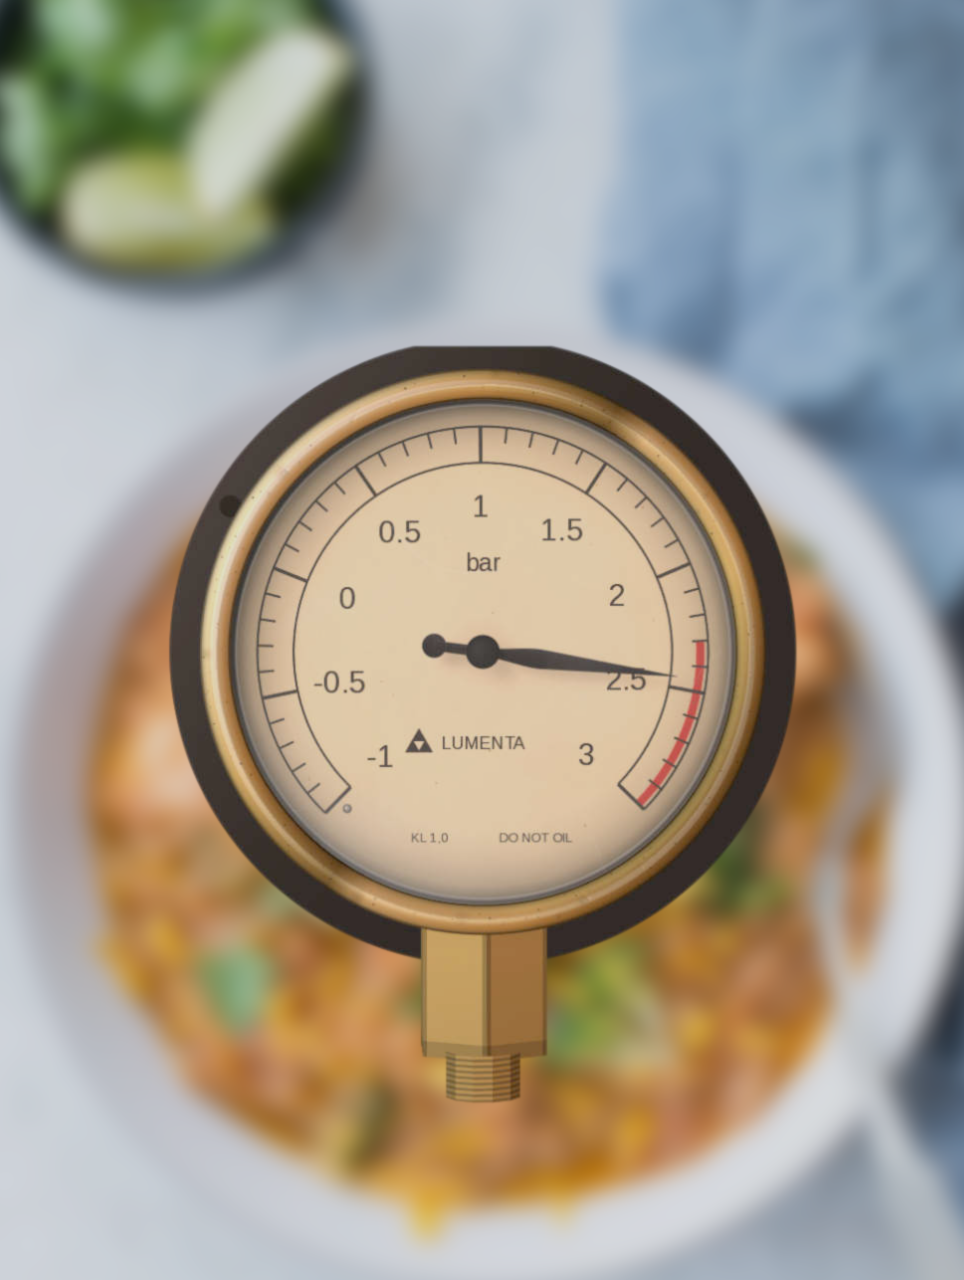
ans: 2.45; bar
